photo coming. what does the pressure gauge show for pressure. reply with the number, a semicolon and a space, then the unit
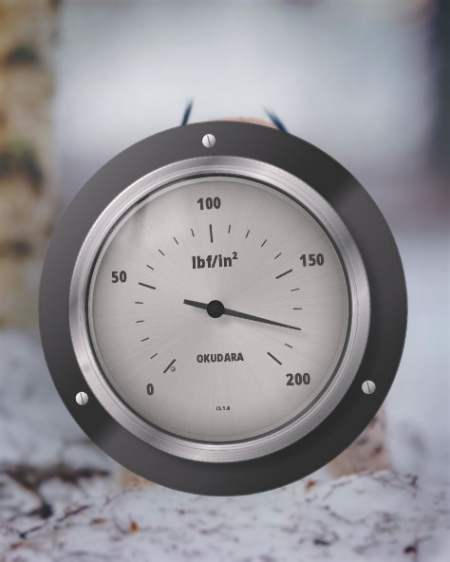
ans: 180; psi
